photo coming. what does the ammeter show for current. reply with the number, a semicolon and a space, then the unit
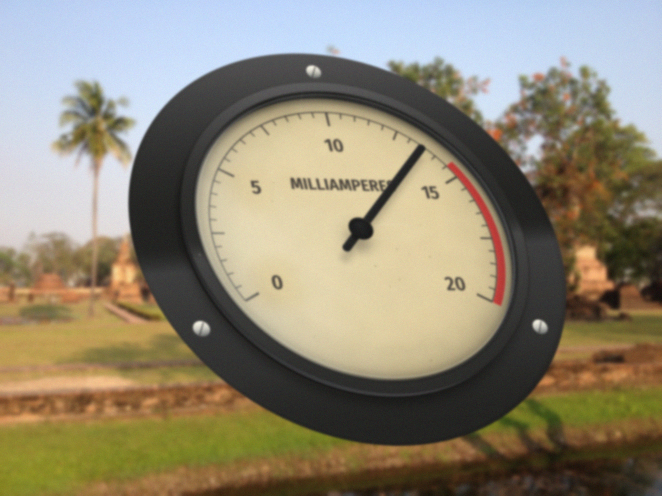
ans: 13.5; mA
